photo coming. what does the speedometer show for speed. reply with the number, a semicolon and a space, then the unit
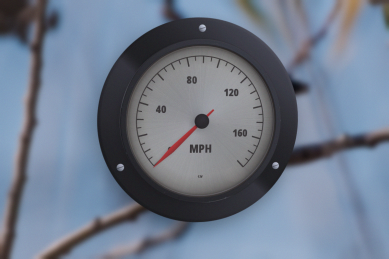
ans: 0; mph
